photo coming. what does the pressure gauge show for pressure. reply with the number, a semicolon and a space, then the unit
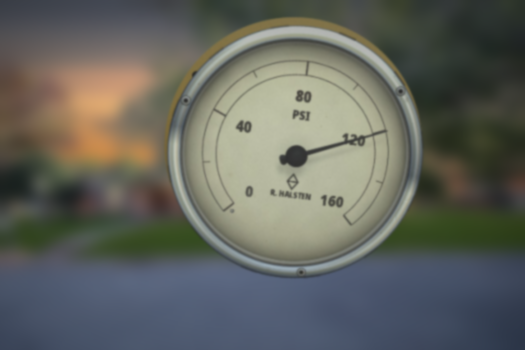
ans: 120; psi
